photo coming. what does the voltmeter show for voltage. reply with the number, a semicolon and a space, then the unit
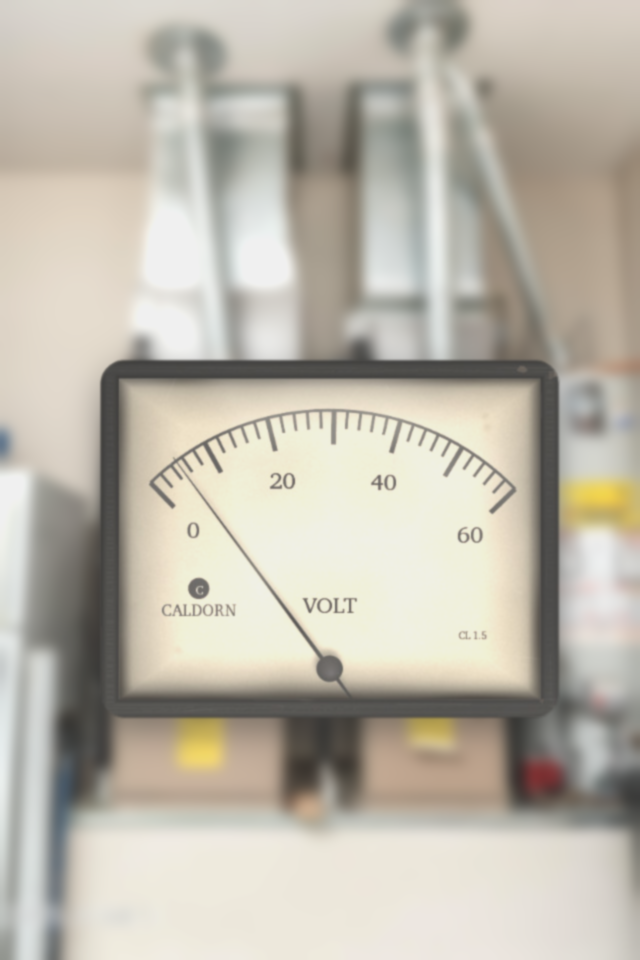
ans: 5; V
